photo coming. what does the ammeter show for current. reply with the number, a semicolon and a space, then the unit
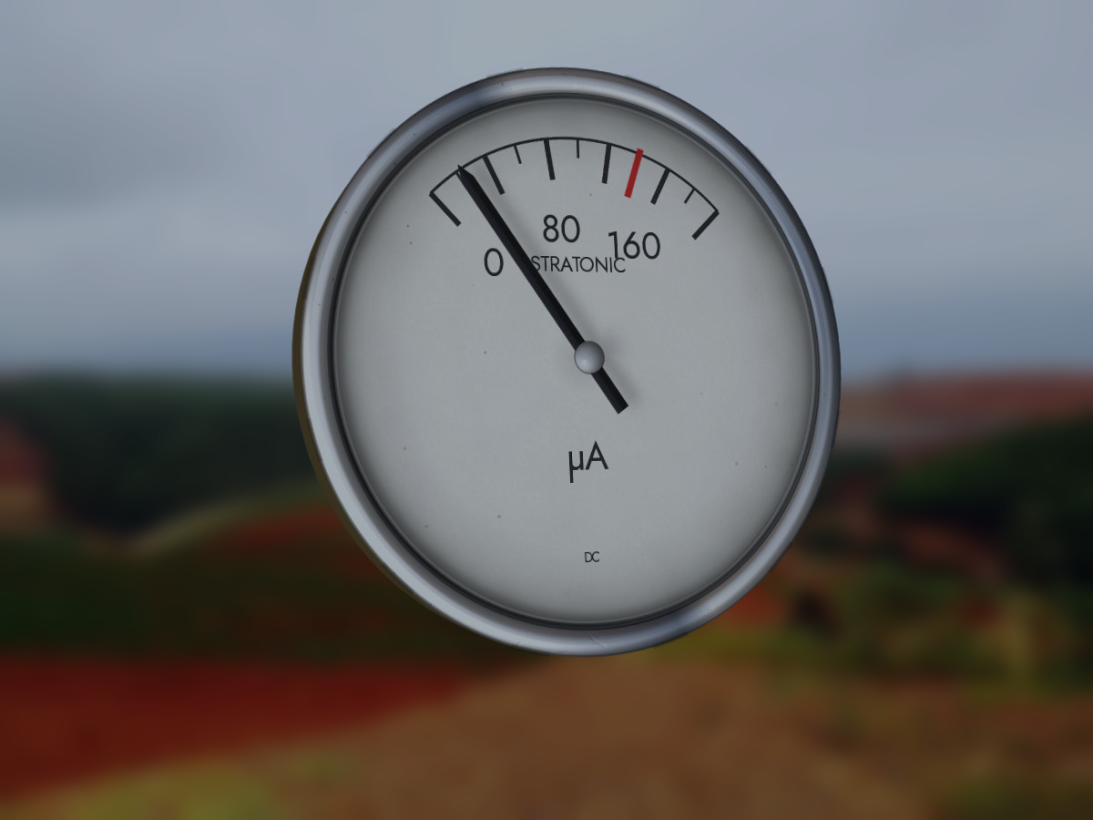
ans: 20; µA
